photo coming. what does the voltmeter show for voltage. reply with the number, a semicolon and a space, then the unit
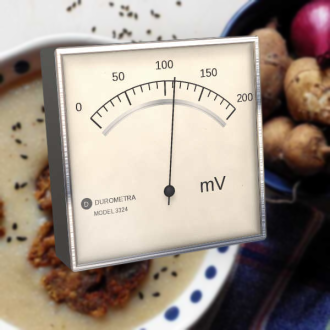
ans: 110; mV
